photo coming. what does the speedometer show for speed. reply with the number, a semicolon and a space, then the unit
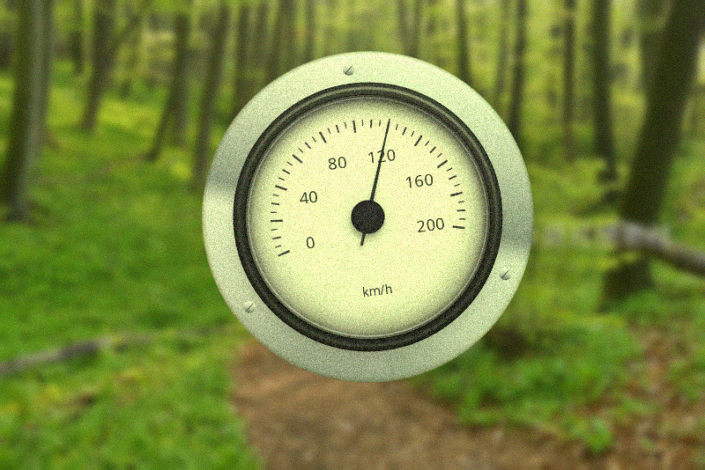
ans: 120; km/h
